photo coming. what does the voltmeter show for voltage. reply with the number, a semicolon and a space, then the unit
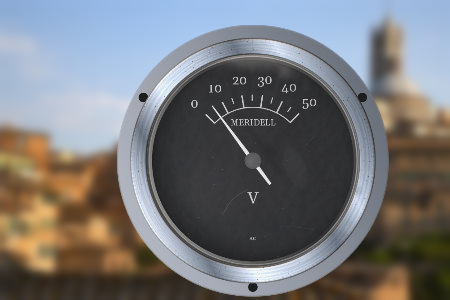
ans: 5; V
